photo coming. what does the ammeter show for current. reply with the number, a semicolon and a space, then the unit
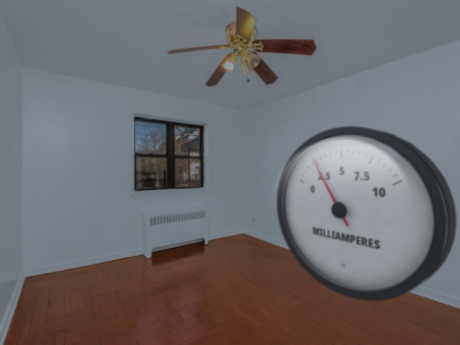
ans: 2.5; mA
